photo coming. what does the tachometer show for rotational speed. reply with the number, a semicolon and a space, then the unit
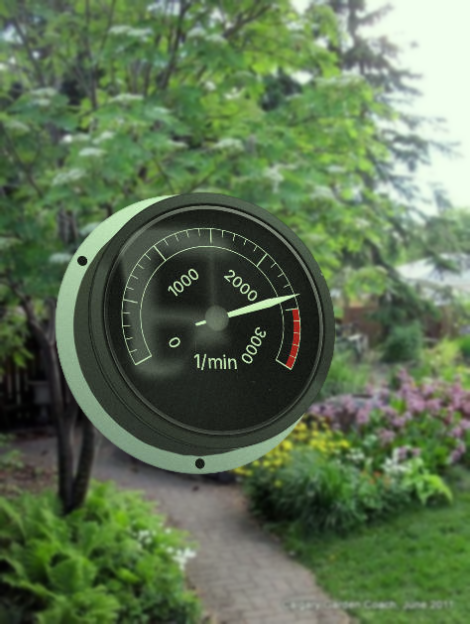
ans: 2400; rpm
